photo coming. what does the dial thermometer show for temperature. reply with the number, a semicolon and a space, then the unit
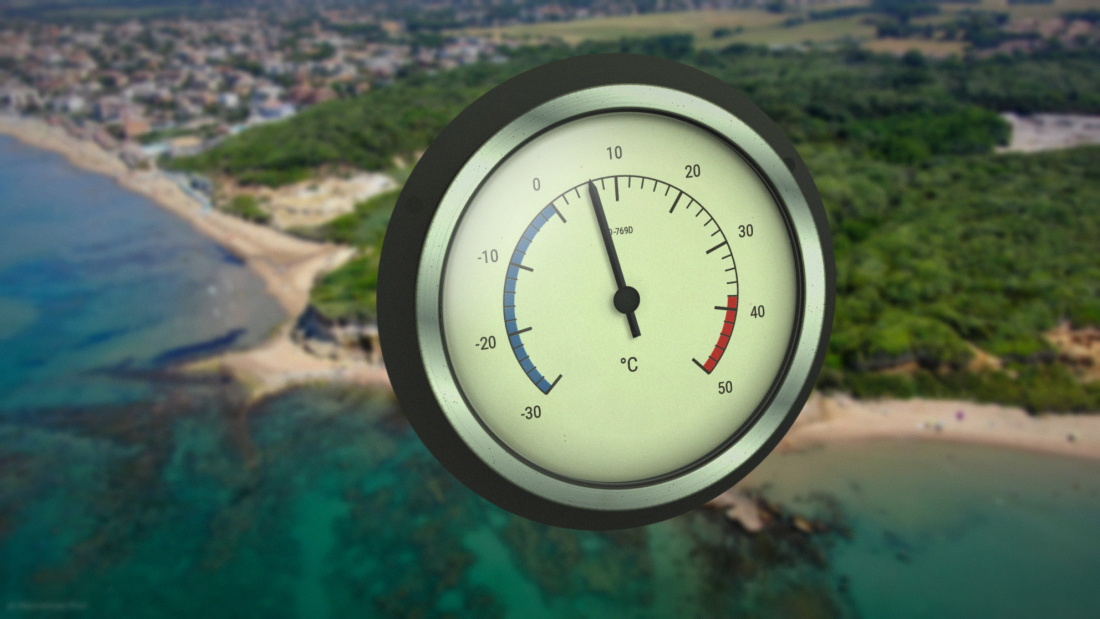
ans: 6; °C
